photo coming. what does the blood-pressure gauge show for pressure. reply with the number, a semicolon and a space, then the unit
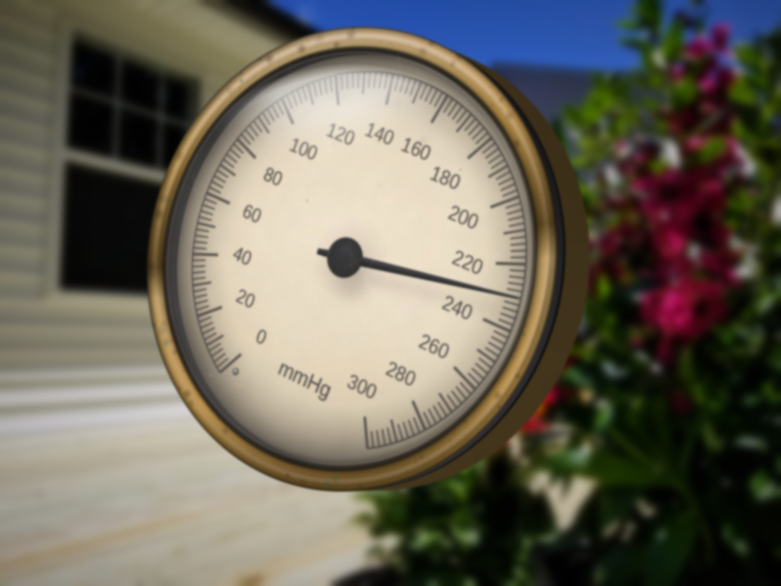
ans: 230; mmHg
